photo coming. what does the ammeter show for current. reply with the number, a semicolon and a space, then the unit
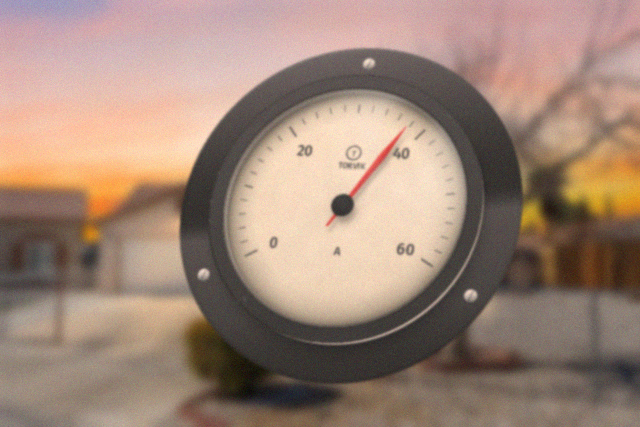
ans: 38; A
